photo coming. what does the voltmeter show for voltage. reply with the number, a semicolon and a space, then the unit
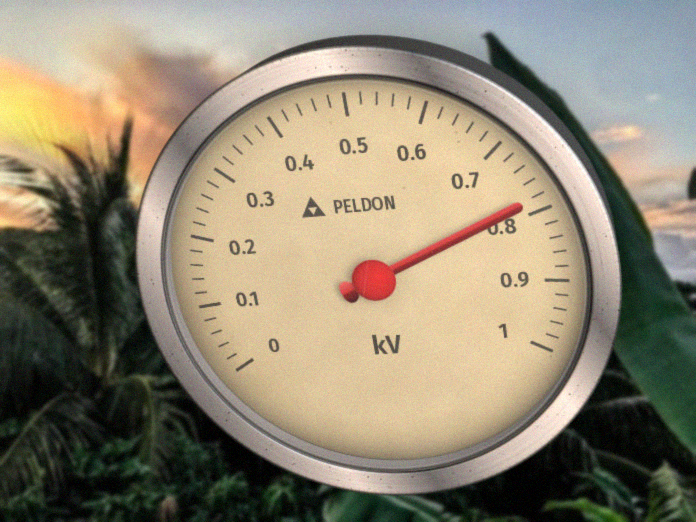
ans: 0.78; kV
